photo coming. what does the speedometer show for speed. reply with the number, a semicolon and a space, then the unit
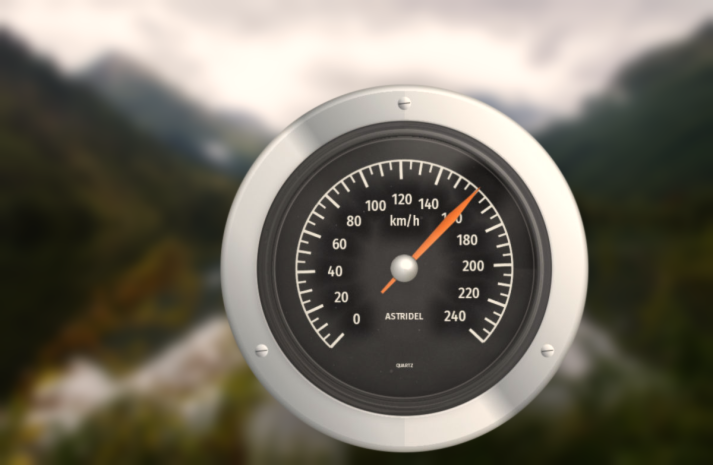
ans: 160; km/h
